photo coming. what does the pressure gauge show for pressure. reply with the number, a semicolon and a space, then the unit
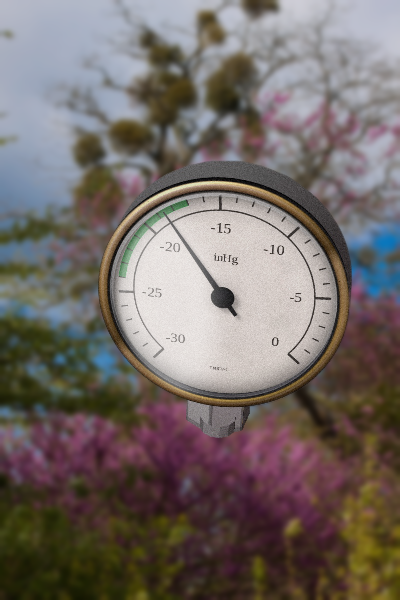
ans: -18.5; inHg
